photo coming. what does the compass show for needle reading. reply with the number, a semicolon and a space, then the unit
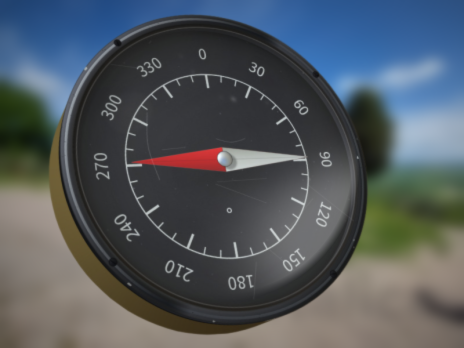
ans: 270; °
